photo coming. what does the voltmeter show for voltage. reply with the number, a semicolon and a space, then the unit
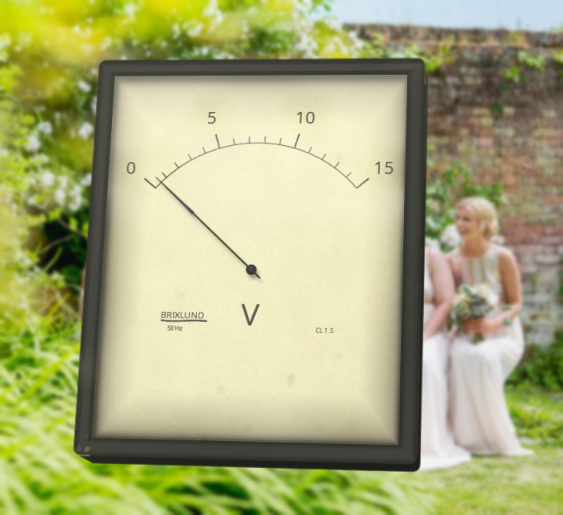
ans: 0.5; V
